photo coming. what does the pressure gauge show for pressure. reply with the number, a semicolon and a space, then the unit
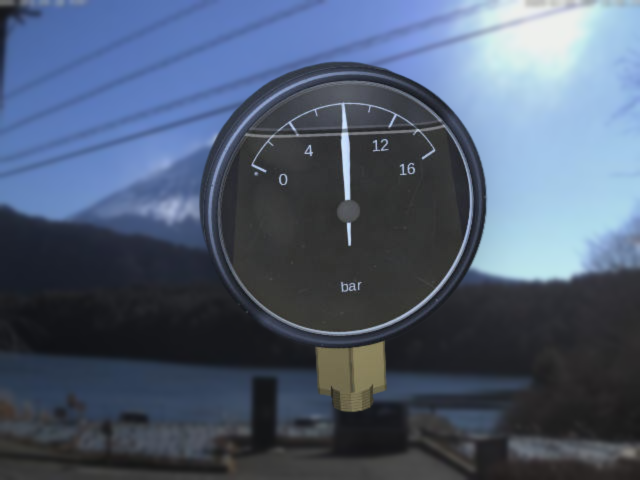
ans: 8; bar
